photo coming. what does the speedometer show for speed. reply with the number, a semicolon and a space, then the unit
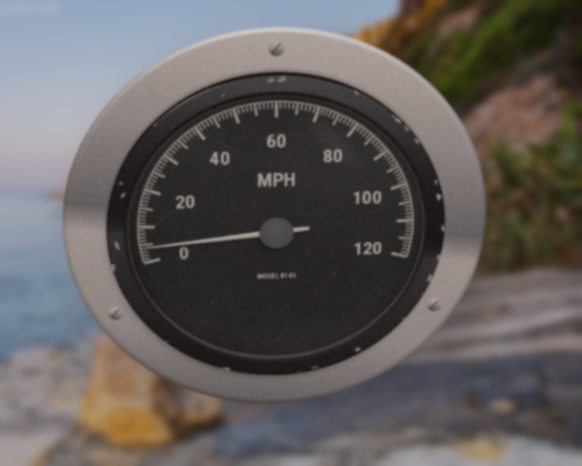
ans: 5; mph
